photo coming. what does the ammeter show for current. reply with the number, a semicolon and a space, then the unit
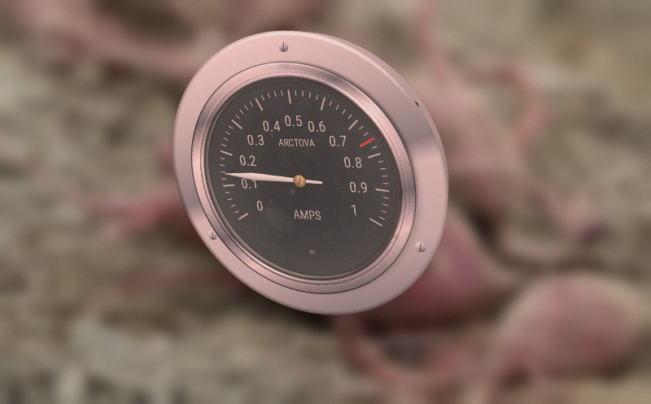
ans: 0.14; A
